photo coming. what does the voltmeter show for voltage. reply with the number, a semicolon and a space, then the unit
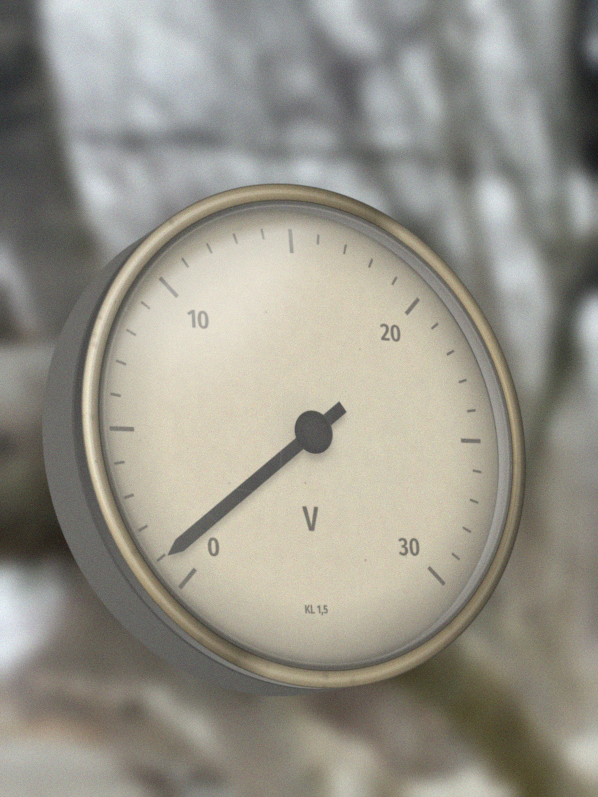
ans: 1; V
